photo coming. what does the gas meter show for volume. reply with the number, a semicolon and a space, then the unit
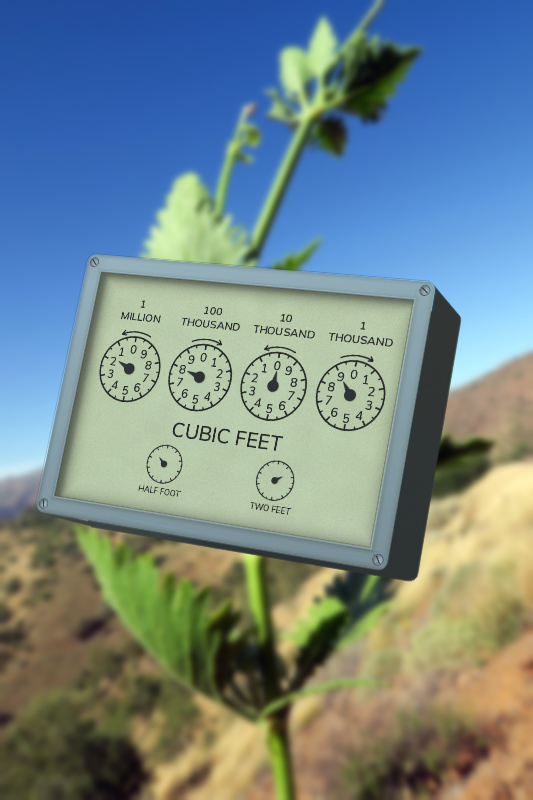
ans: 179900; ft³
